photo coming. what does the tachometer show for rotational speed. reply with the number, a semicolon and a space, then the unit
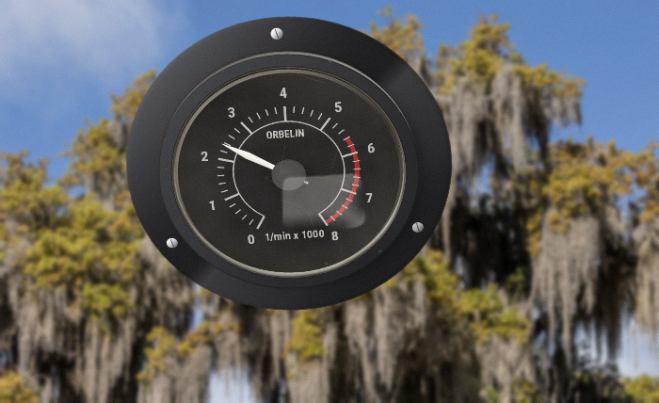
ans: 2400; rpm
